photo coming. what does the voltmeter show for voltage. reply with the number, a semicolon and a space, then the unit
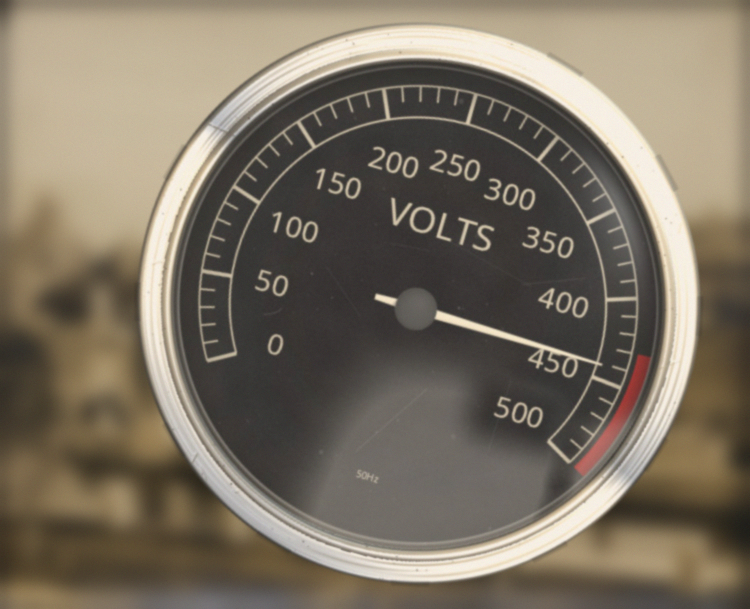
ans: 440; V
